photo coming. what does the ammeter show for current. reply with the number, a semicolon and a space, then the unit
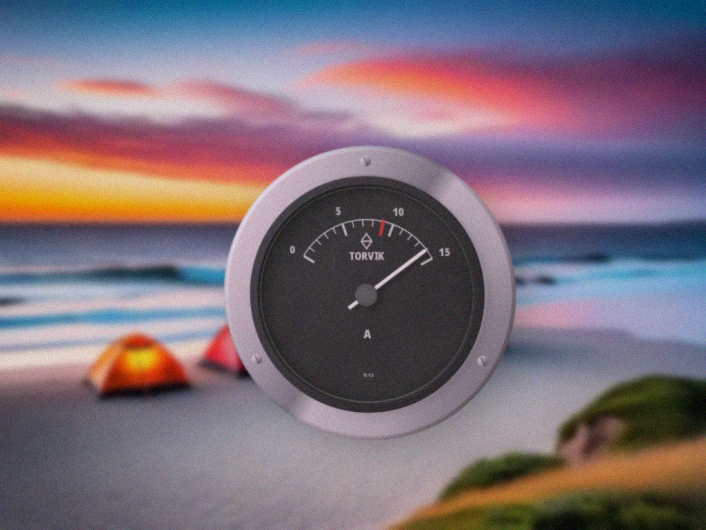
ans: 14; A
